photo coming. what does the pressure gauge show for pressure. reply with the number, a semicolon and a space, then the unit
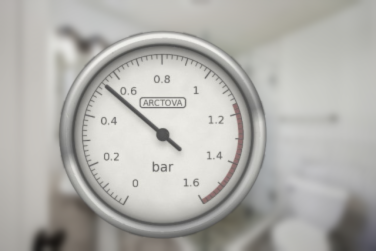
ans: 0.54; bar
